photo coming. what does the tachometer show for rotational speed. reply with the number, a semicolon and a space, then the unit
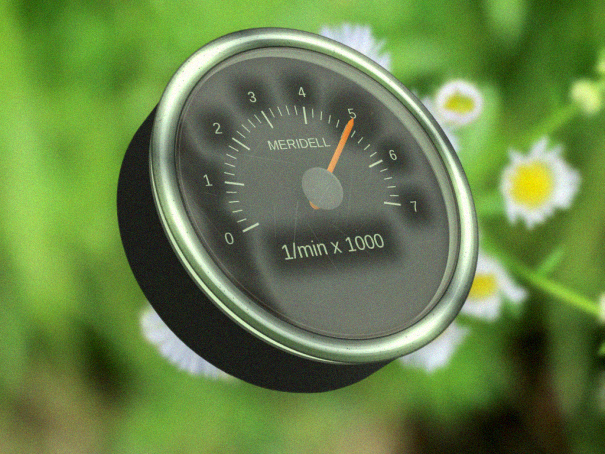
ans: 5000; rpm
